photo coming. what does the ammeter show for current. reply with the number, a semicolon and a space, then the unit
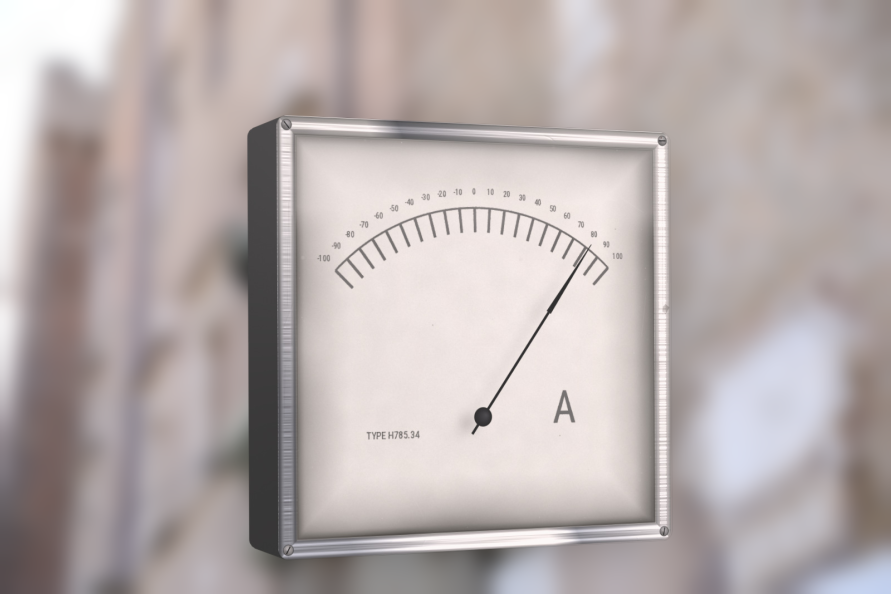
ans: 80; A
